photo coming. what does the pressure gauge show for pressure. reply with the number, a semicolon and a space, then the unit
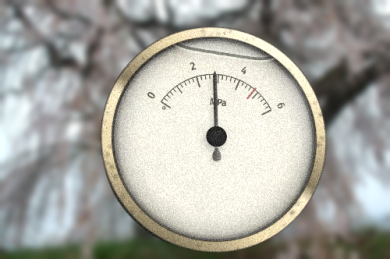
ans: 2.8; MPa
